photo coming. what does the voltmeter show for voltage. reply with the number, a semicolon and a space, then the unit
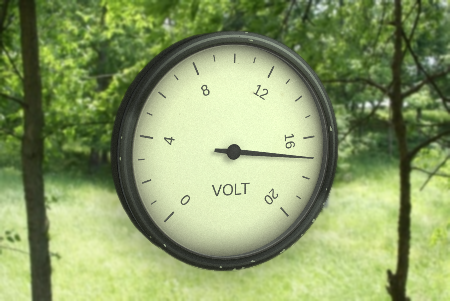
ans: 17; V
